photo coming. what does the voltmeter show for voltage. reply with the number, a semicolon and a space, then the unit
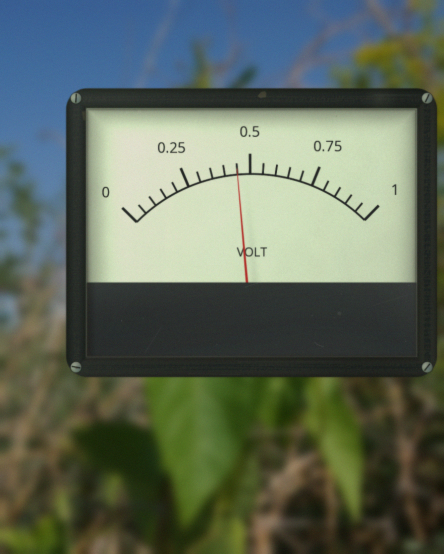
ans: 0.45; V
